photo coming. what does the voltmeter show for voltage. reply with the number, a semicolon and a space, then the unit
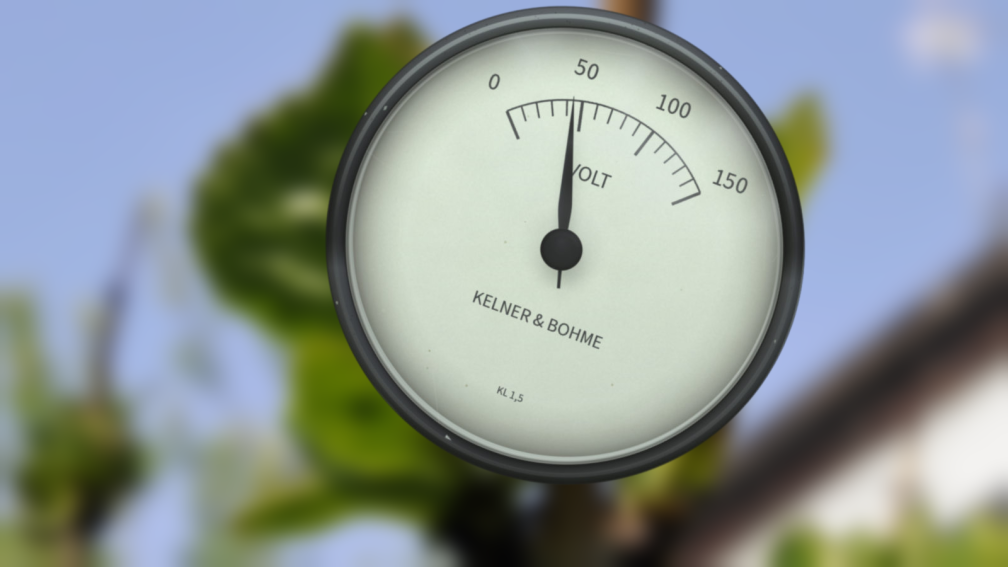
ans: 45; V
